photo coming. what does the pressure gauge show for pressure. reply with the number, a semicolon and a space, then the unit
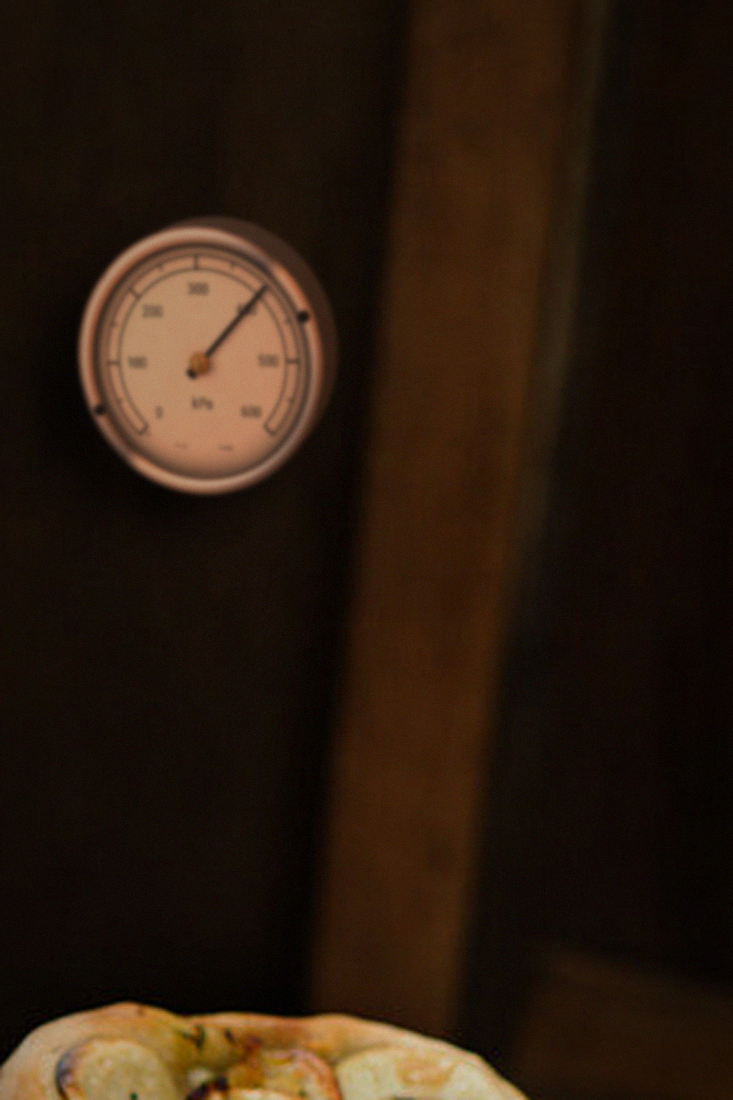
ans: 400; kPa
